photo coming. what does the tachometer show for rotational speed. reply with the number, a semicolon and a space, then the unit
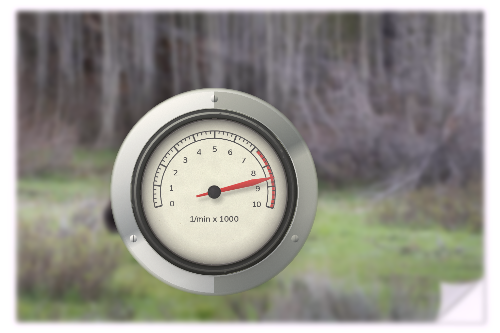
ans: 8600; rpm
